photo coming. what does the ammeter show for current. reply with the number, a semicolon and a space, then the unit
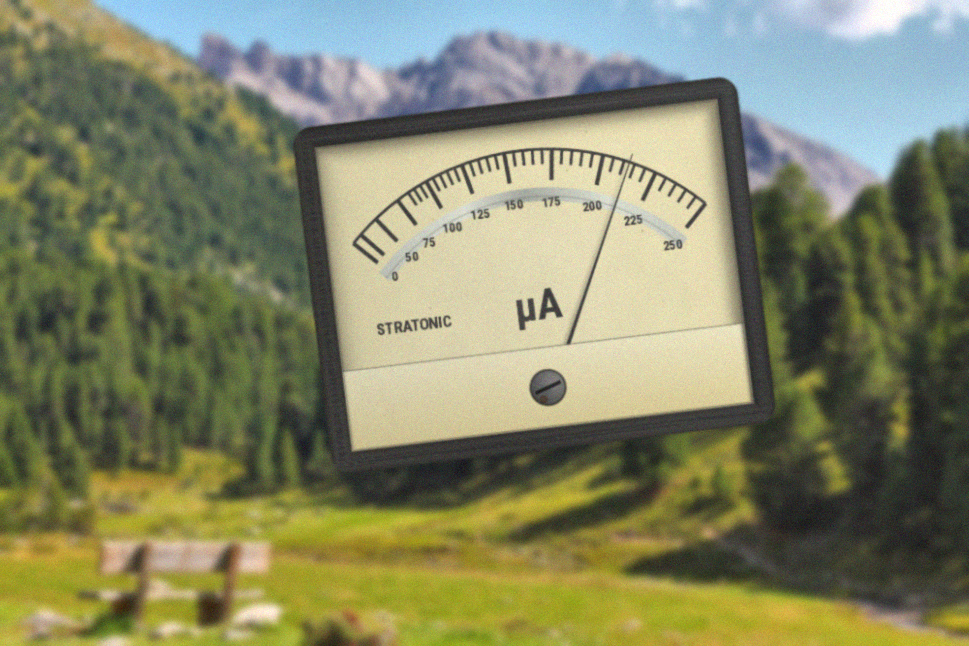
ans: 212.5; µA
